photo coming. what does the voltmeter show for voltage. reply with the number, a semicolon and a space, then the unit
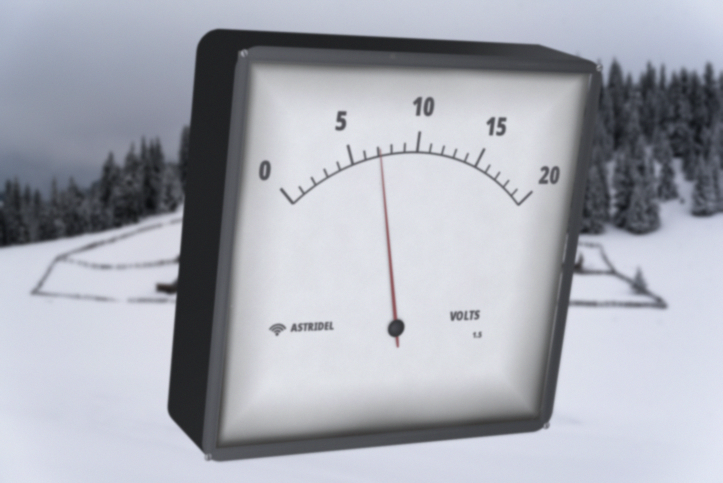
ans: 7; V
